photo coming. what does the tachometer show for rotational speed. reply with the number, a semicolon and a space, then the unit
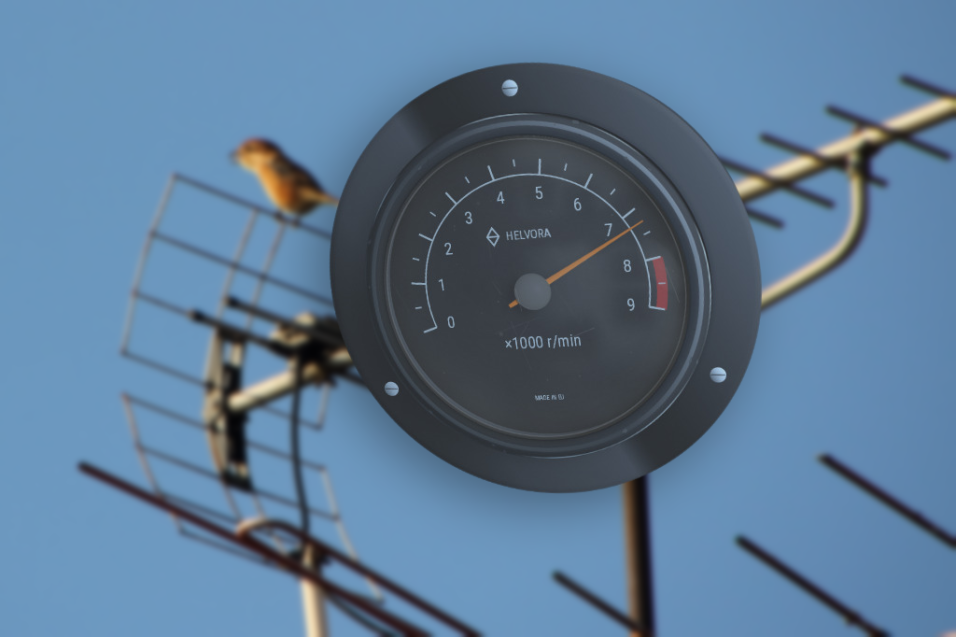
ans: 7250; rpm
